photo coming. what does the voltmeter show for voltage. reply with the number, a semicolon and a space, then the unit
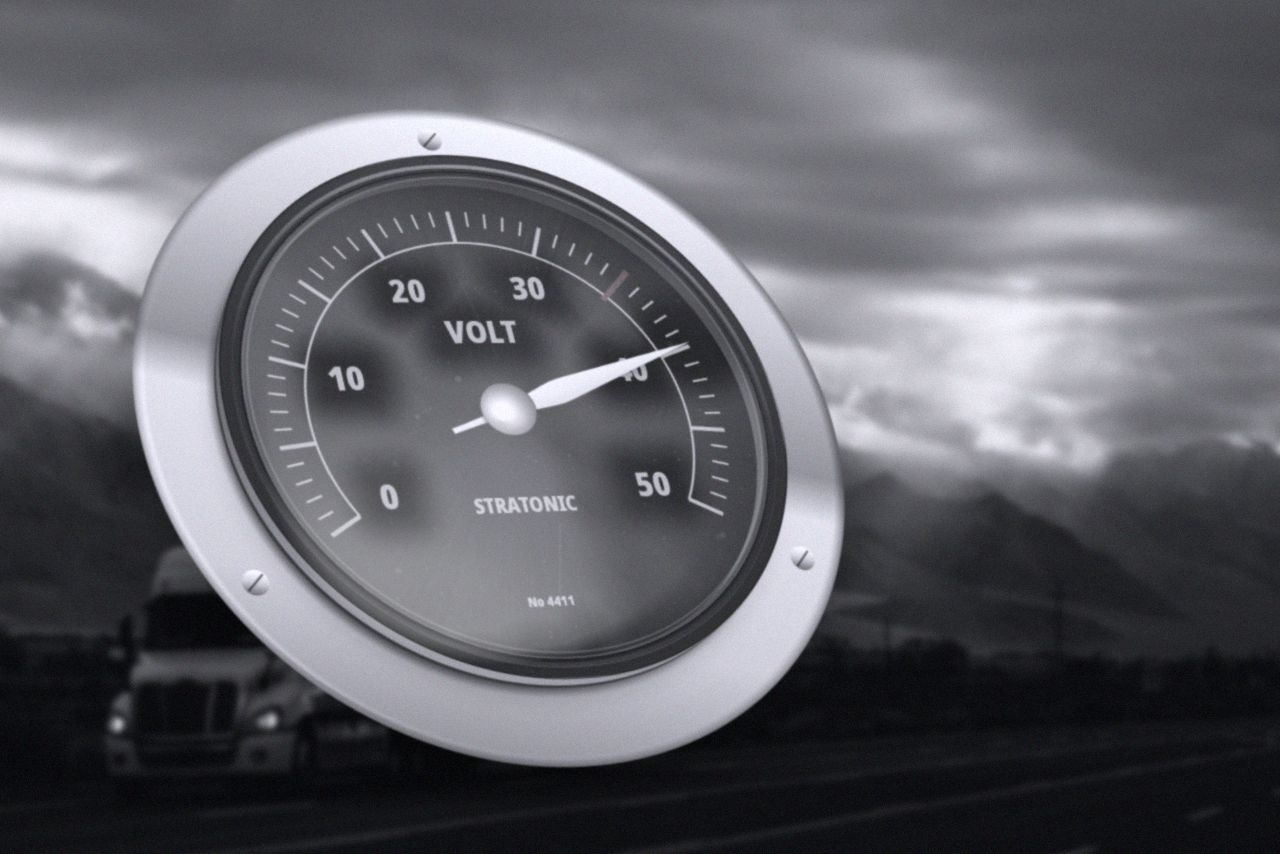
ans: 40; V
